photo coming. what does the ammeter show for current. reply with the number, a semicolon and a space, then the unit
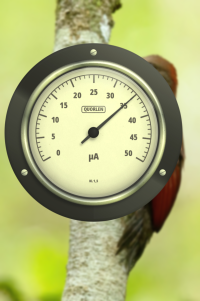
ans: 35; µA
